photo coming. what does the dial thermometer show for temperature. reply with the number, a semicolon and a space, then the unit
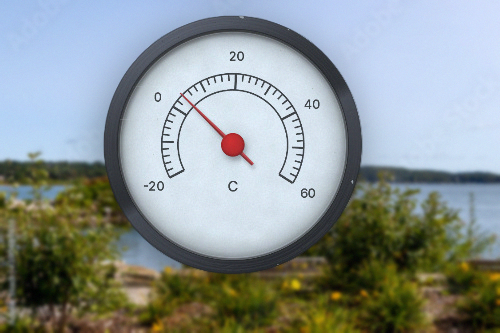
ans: 4; °C
